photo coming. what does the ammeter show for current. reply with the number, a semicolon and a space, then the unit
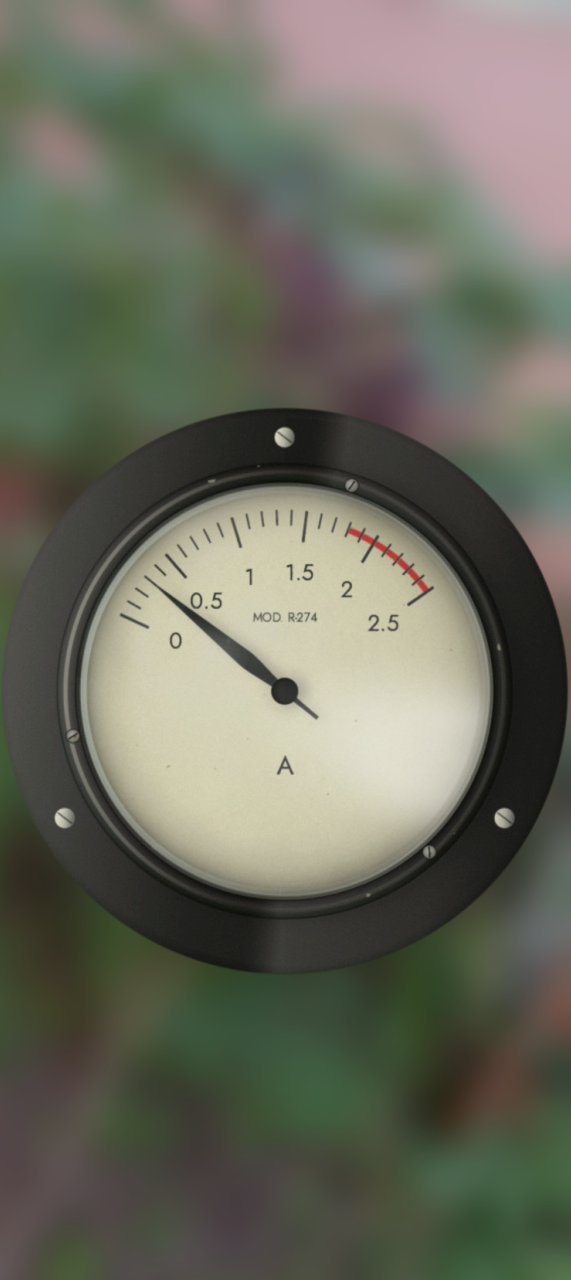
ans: 0.3; A
